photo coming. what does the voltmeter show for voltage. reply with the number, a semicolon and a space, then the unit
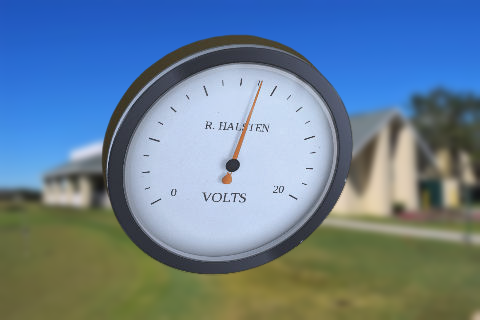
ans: 11; V
